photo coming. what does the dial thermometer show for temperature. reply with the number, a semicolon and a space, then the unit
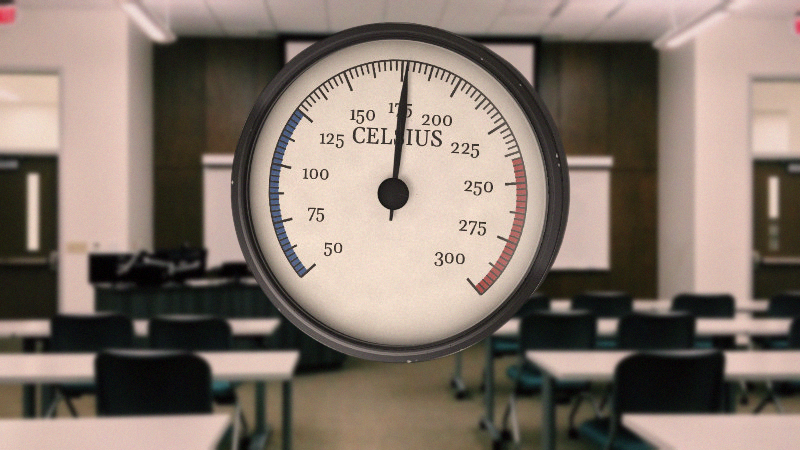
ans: 177.5; °C
